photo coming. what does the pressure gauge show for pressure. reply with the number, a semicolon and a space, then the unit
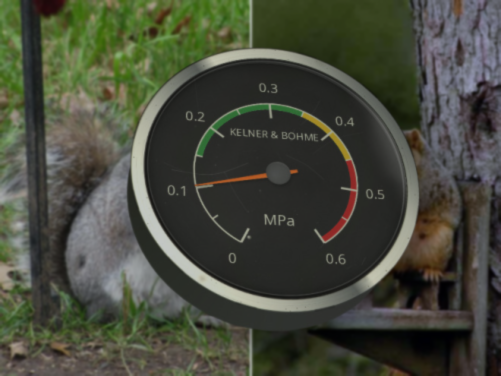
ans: 0.1; MPa
